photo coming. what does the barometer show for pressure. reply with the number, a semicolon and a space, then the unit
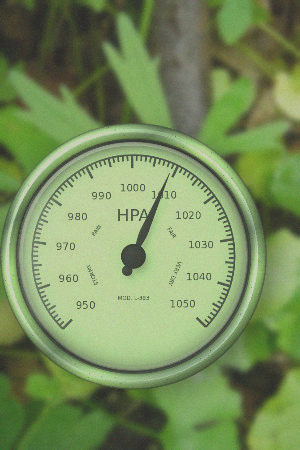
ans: 1009; hPa
